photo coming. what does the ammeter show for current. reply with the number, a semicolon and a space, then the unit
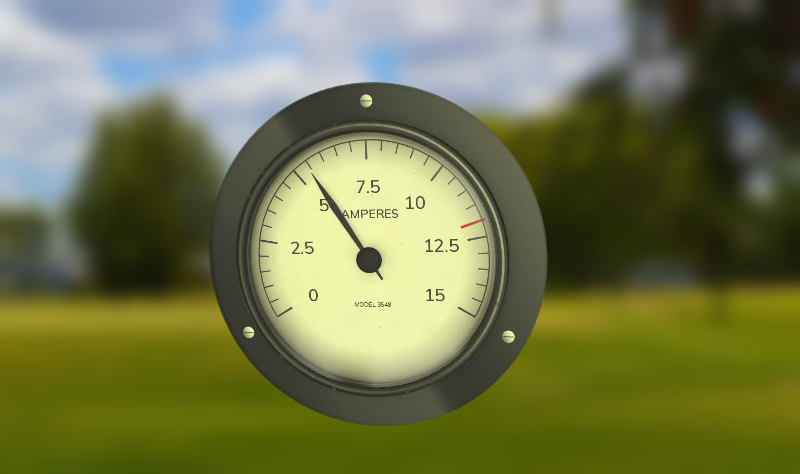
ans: 5.5; A
